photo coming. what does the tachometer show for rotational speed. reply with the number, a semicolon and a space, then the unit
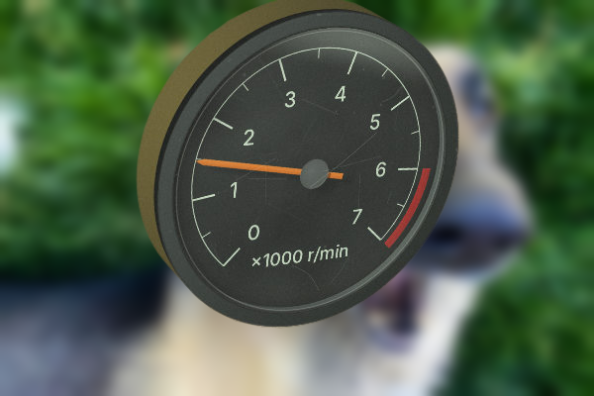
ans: 1500; rpm
